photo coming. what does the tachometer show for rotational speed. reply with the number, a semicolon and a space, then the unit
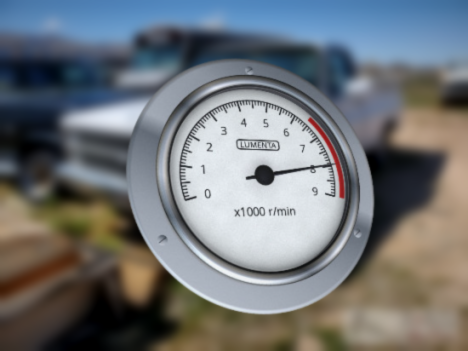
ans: 8000; rpm
